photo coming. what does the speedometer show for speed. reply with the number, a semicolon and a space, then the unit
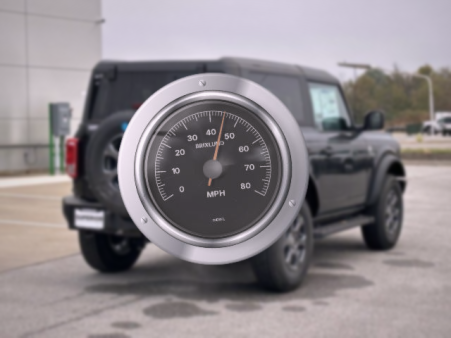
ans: 45; mph
